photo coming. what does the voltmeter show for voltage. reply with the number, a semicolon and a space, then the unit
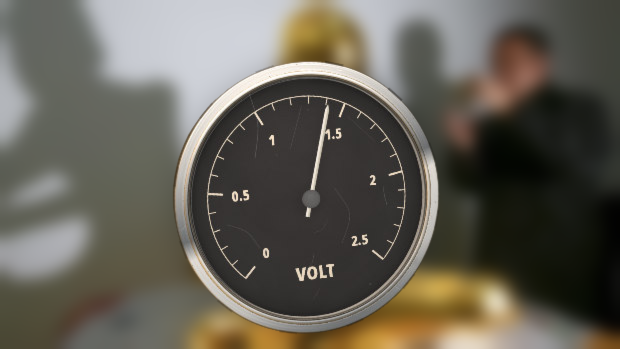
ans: 1.4; V
